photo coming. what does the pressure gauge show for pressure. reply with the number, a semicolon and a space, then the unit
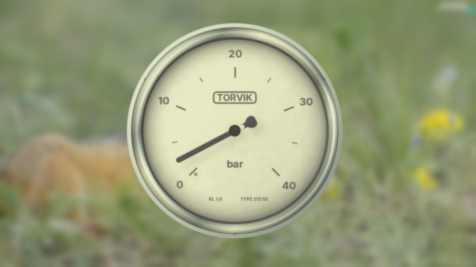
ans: 2.5; bar
